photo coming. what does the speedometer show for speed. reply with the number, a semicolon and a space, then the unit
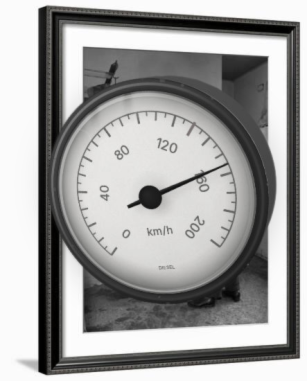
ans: 155; km/h
